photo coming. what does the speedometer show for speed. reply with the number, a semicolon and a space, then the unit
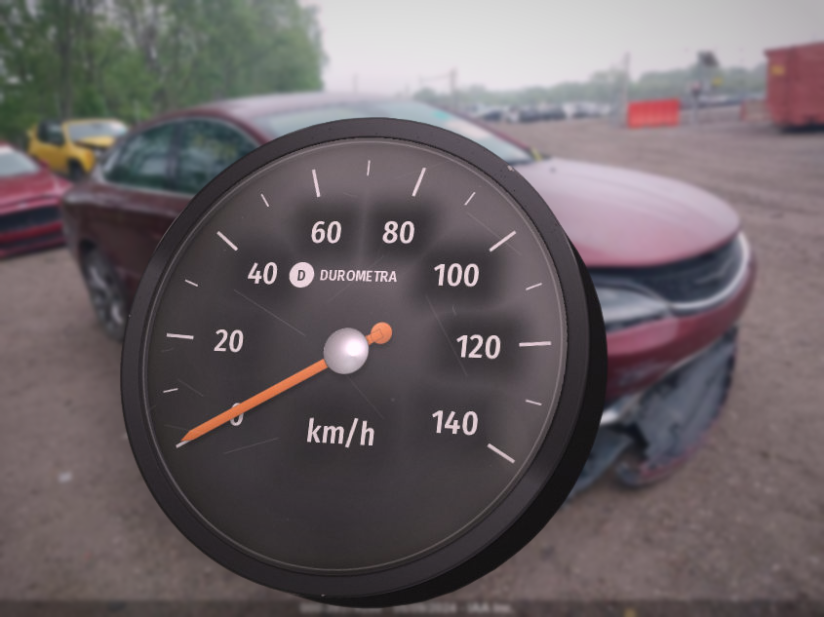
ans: 0; km/h
